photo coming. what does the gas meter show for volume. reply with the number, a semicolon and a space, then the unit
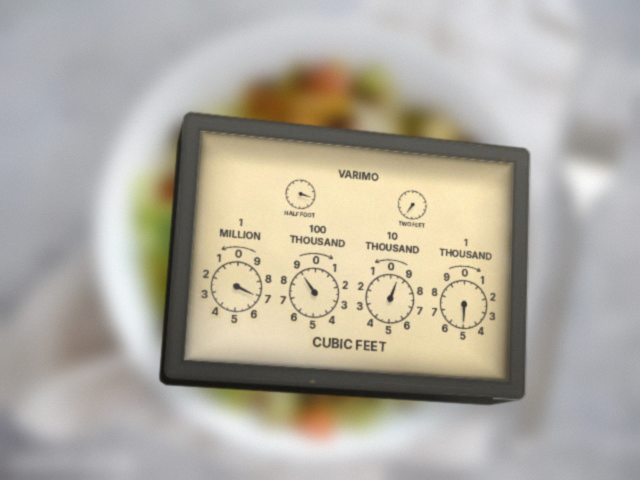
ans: 689500; ft³
